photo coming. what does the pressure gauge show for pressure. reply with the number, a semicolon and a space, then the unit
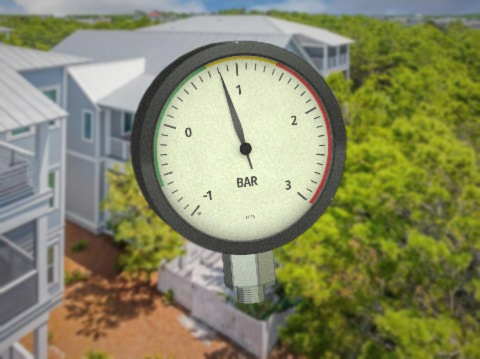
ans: 0.8; bar
